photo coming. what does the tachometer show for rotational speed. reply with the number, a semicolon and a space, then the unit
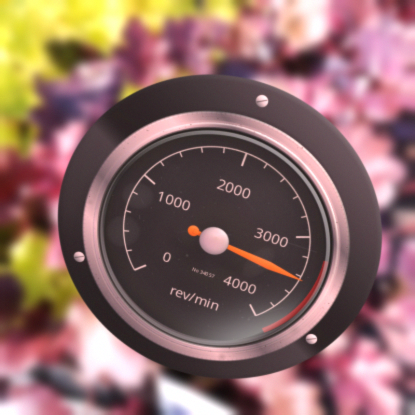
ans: 3400; rpm
